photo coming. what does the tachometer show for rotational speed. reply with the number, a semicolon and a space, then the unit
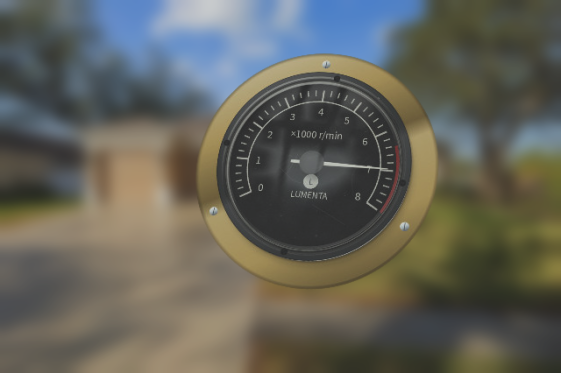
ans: 7000; rpm
